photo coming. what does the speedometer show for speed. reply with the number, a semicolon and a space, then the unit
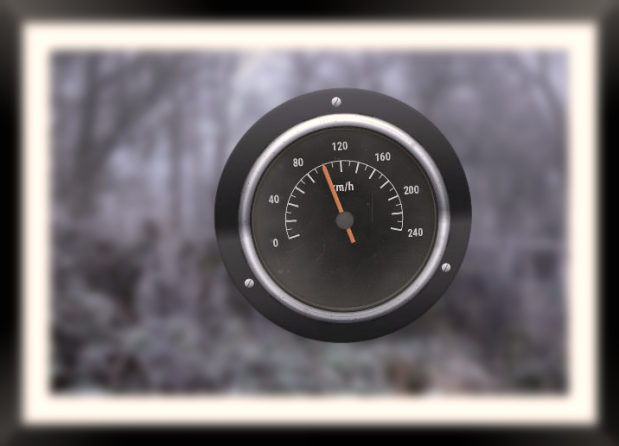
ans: 100; km/h
